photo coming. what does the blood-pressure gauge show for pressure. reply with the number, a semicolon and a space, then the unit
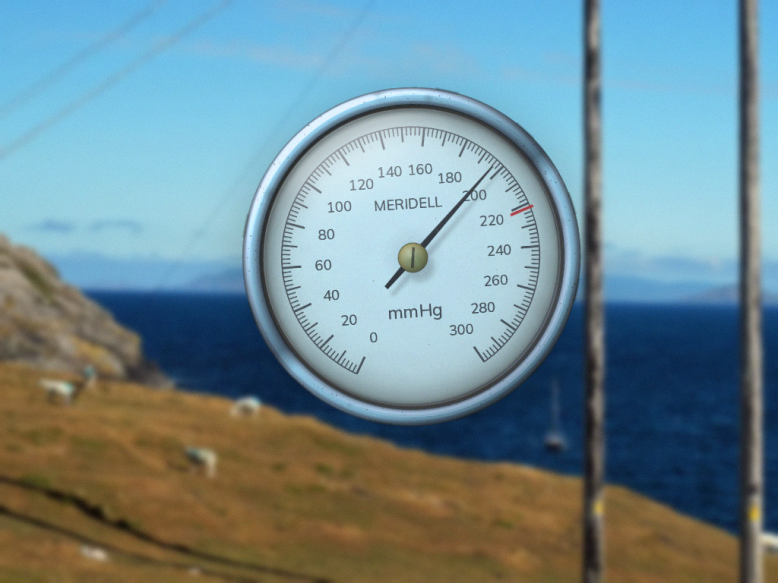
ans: 196; mmHg
